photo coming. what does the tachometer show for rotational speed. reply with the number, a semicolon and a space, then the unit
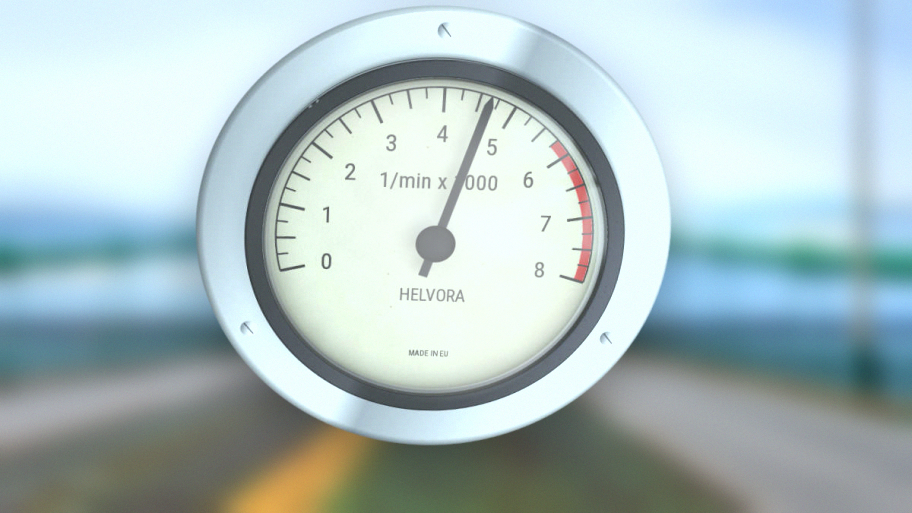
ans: 4625; rpm
